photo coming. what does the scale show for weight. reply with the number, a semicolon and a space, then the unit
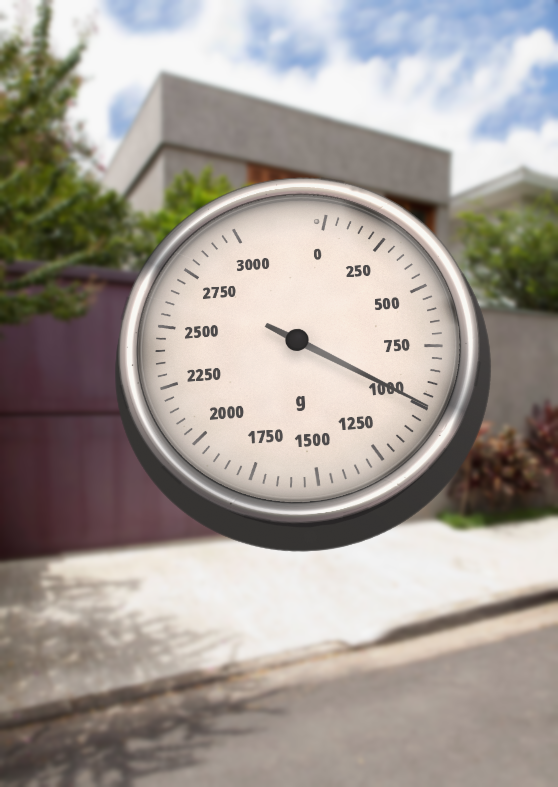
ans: 1000; g
